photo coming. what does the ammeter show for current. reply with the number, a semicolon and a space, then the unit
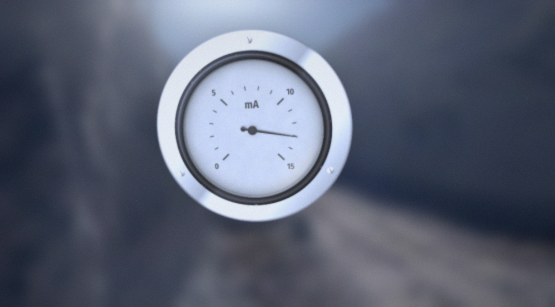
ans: 13; mA
